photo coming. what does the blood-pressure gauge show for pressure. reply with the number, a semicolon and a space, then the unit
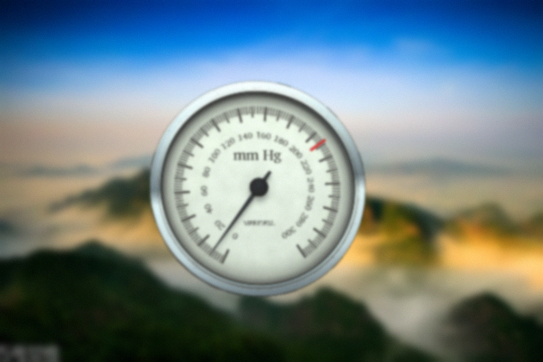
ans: 10; mmHg
